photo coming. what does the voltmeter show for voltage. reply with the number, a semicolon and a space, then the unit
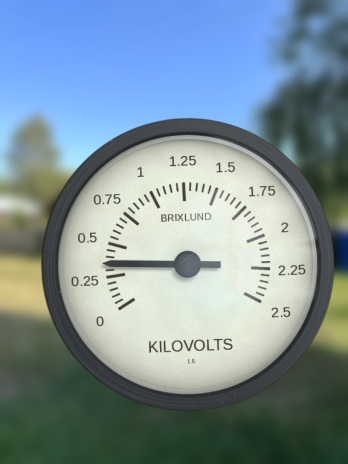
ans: 0.35; kV
